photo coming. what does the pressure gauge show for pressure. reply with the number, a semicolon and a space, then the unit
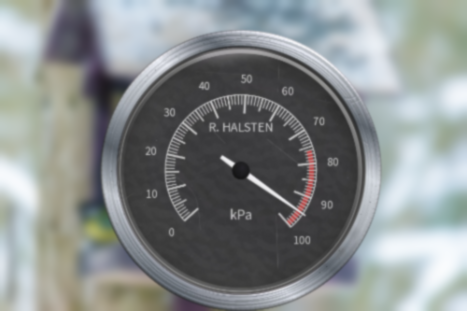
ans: 95; kPa
